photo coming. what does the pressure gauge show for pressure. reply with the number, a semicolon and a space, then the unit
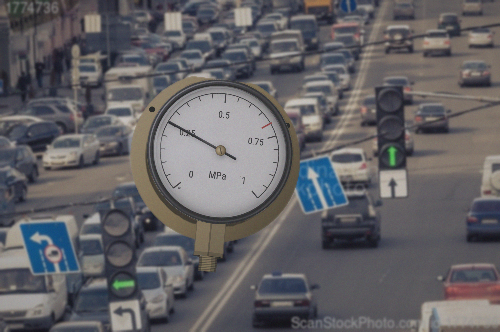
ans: 0.25; MPa
